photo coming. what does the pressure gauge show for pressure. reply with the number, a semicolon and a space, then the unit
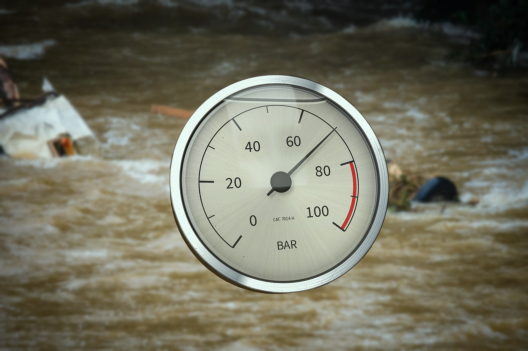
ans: 70; bar
